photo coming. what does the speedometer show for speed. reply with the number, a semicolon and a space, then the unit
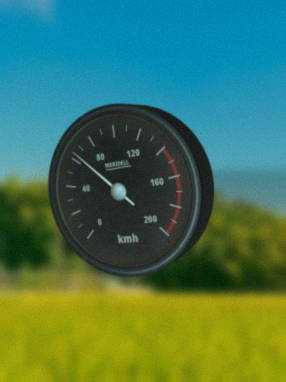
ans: 65; km/h
